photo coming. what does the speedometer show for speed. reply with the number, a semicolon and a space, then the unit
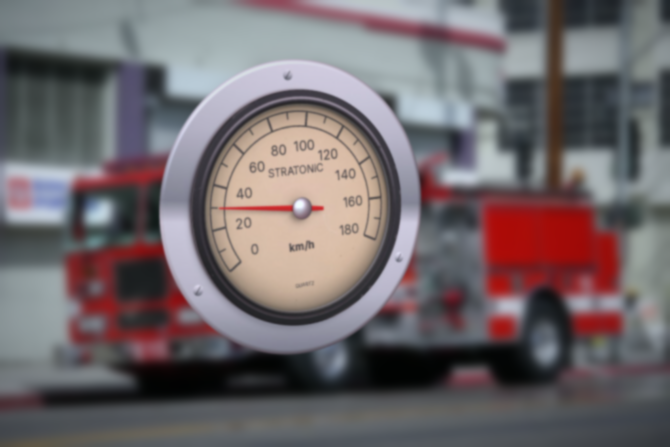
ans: 30; km/h
